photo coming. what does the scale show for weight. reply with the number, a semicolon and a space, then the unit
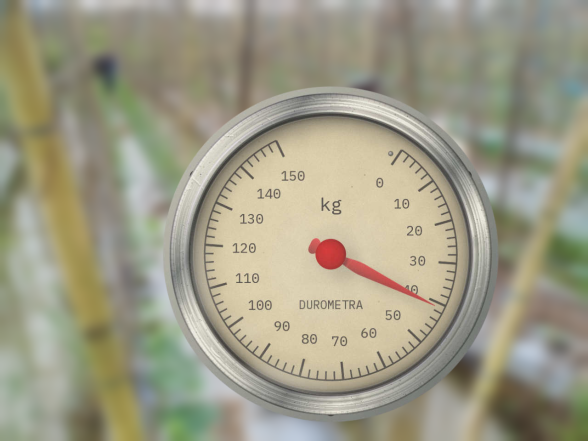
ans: 41; kg
